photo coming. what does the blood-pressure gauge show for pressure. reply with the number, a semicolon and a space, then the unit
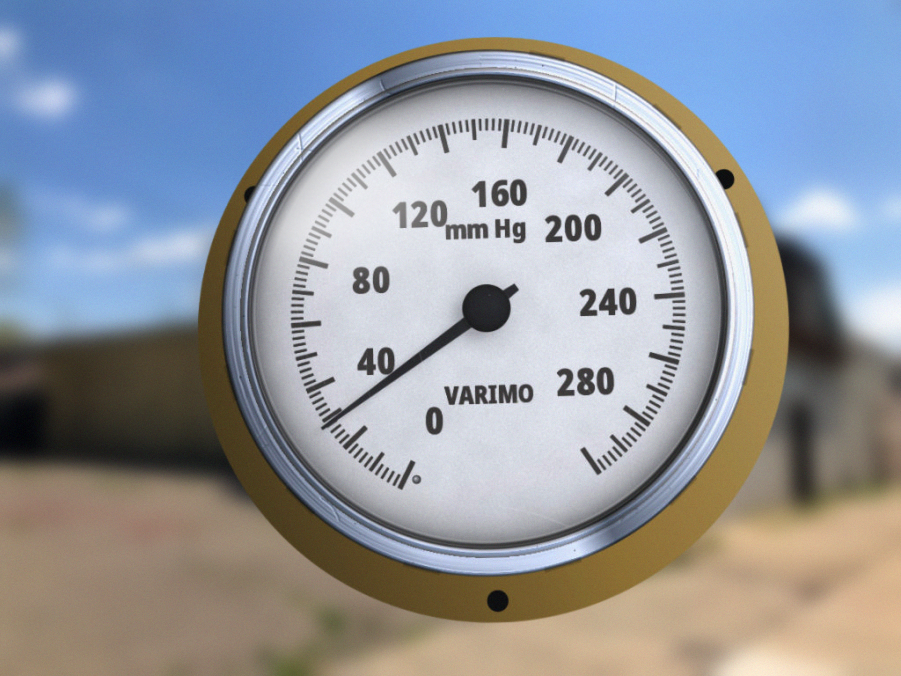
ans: 28; mmHg
